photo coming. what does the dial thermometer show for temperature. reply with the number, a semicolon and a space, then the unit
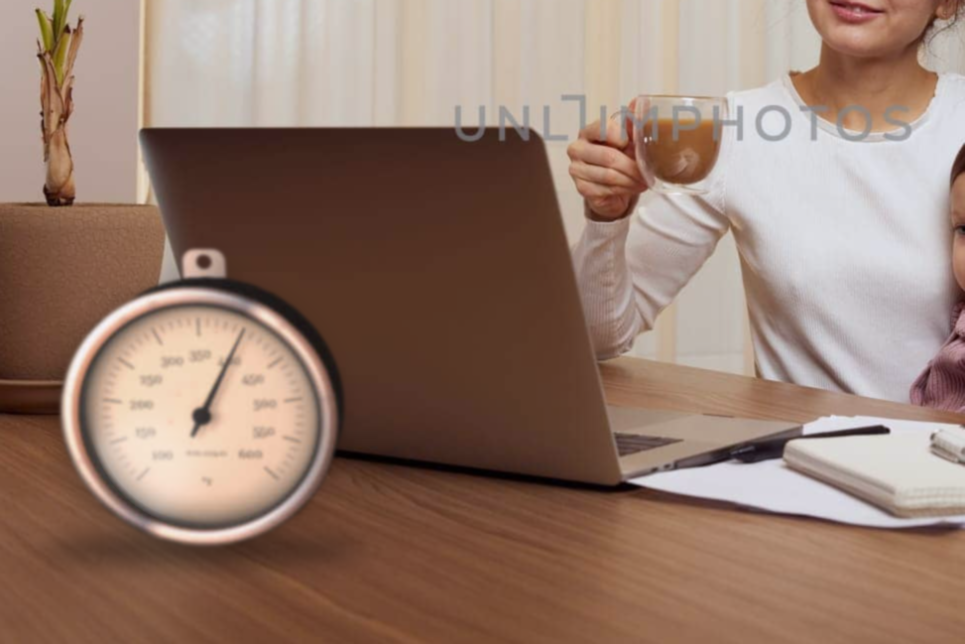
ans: 400; °F
